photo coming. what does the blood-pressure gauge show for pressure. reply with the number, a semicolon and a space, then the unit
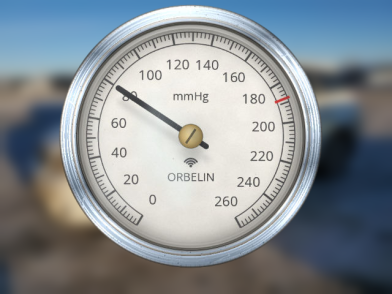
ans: 80; mmHg
